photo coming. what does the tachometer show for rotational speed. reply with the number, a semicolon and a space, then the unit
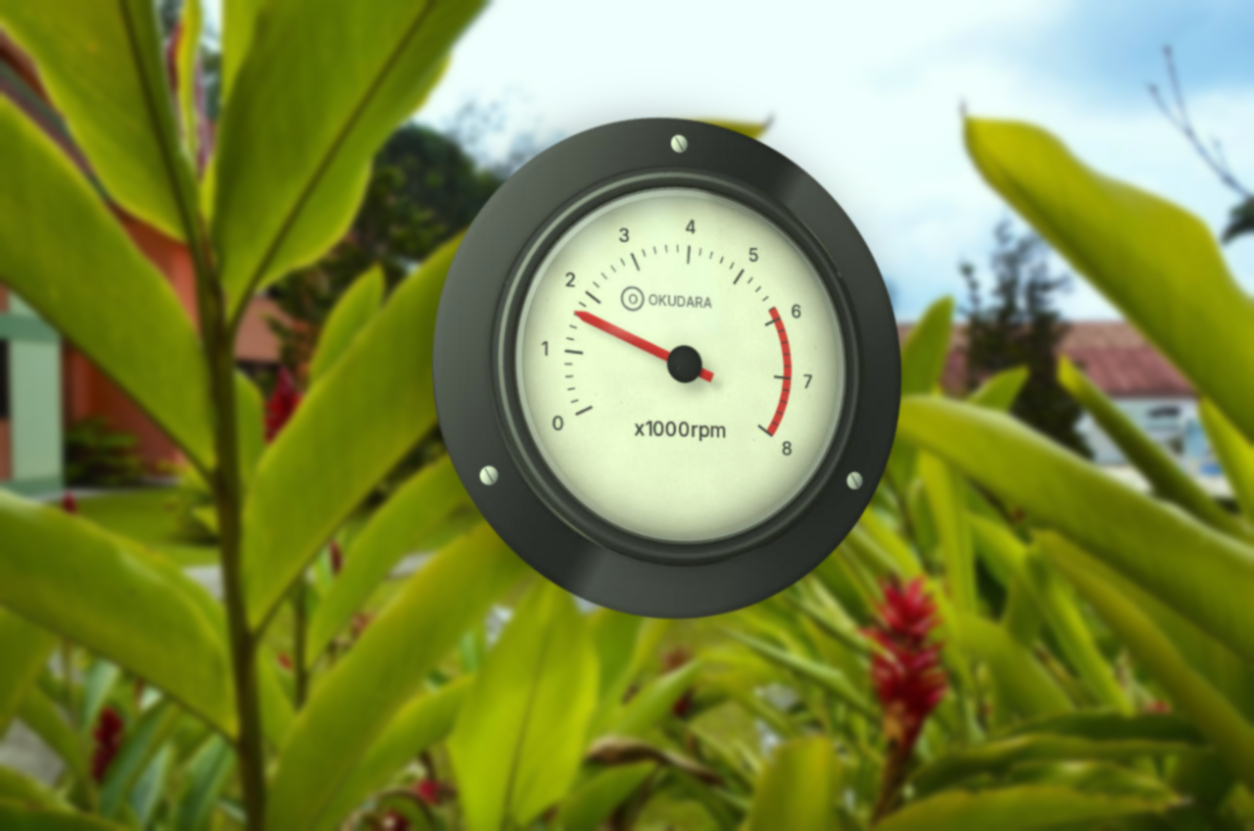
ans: 1600; rpm
